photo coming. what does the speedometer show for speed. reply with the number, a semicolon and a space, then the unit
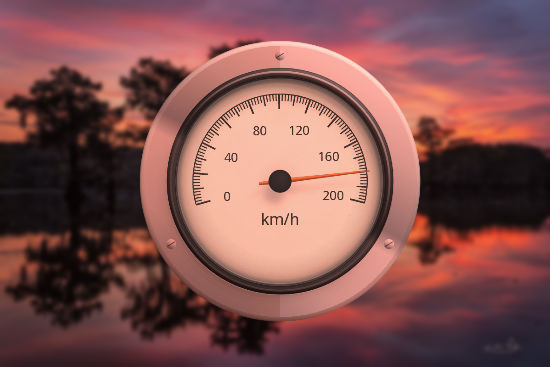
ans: 180; km/h
